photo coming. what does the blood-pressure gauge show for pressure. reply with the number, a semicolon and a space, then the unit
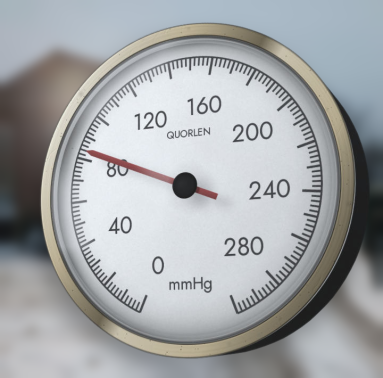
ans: 84; mmHg
